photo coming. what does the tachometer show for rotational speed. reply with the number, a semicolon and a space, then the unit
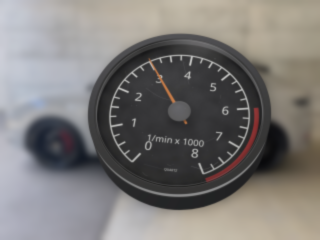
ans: 3000; rpm
